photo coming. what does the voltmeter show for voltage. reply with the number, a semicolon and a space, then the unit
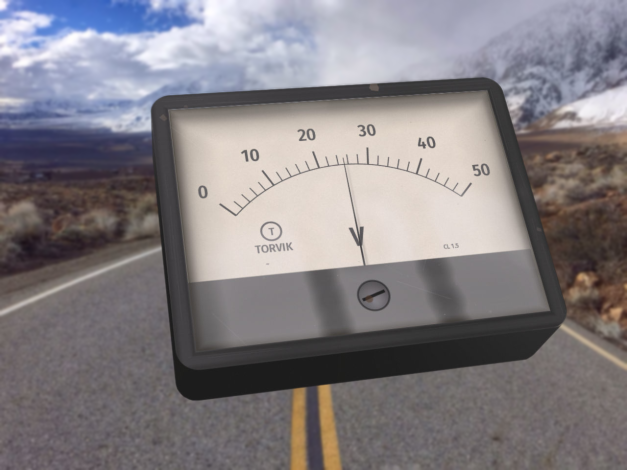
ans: 25; V
